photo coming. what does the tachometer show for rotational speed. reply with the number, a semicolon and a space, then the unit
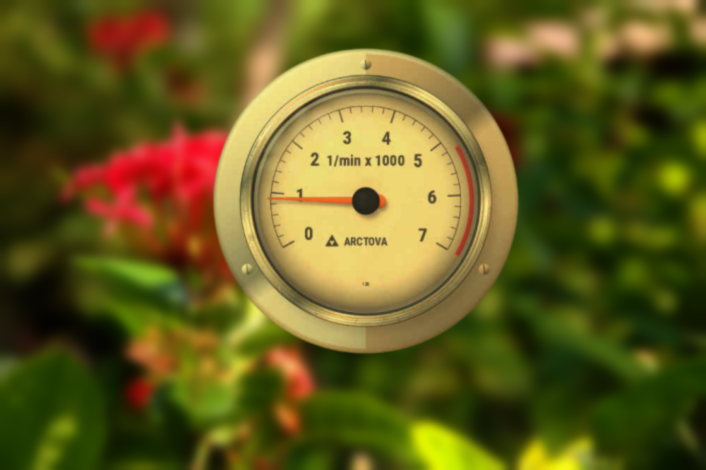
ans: 900; rpm
